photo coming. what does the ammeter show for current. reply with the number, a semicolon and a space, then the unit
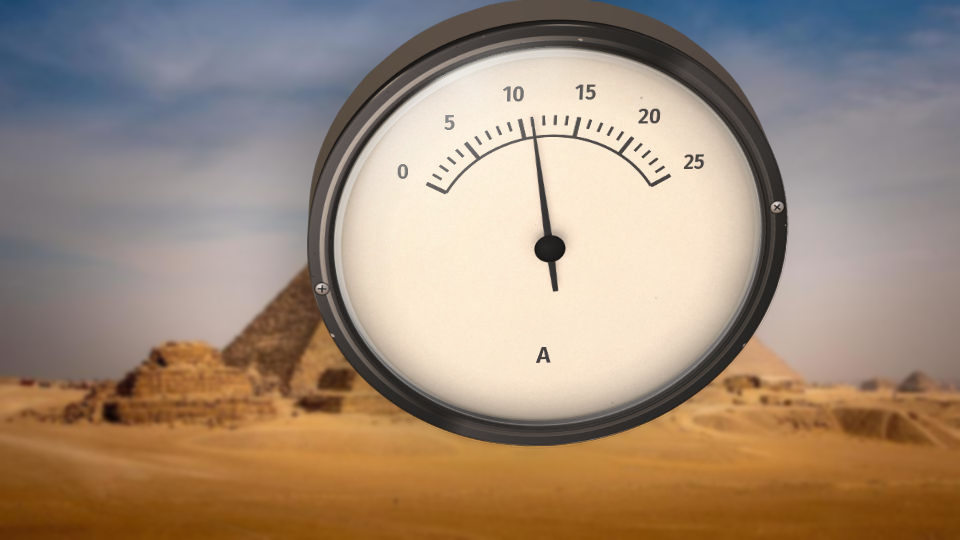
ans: 11; A
